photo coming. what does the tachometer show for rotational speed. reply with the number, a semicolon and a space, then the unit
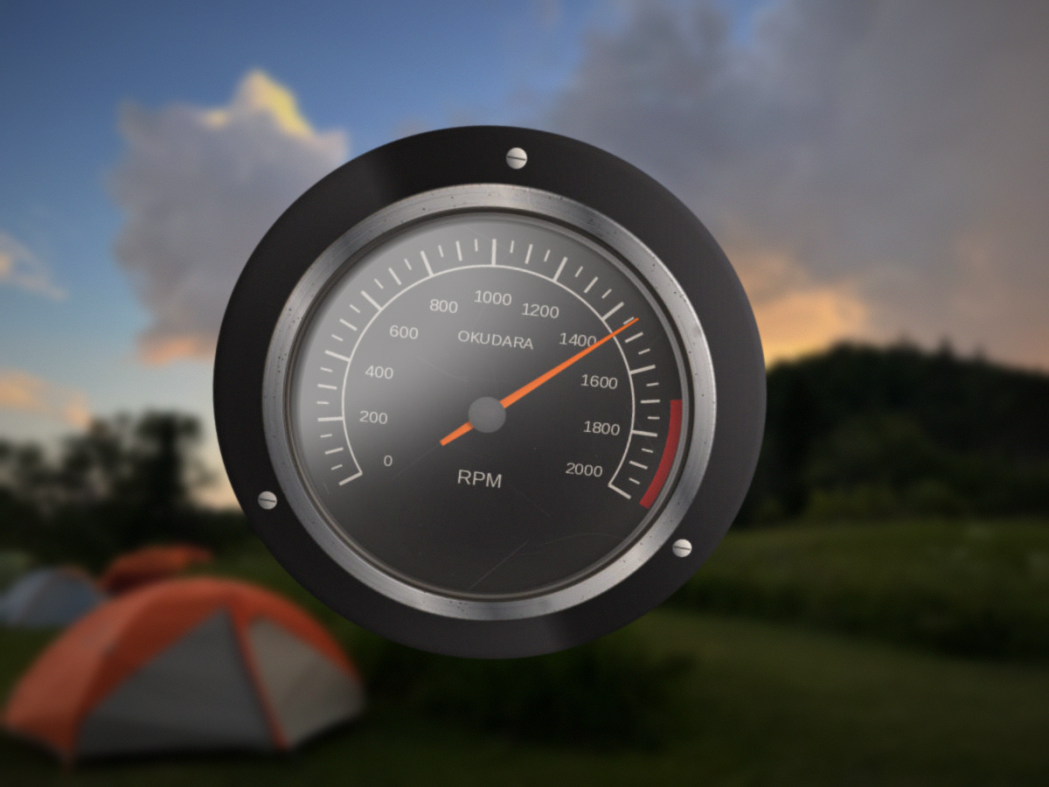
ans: 1450; rpm
